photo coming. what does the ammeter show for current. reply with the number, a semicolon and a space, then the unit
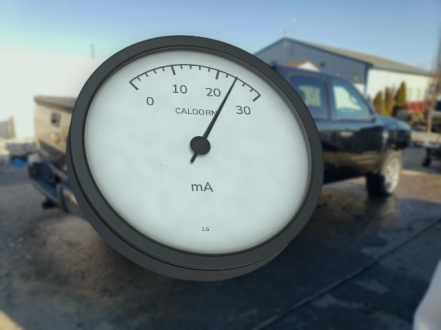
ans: 24; mA
